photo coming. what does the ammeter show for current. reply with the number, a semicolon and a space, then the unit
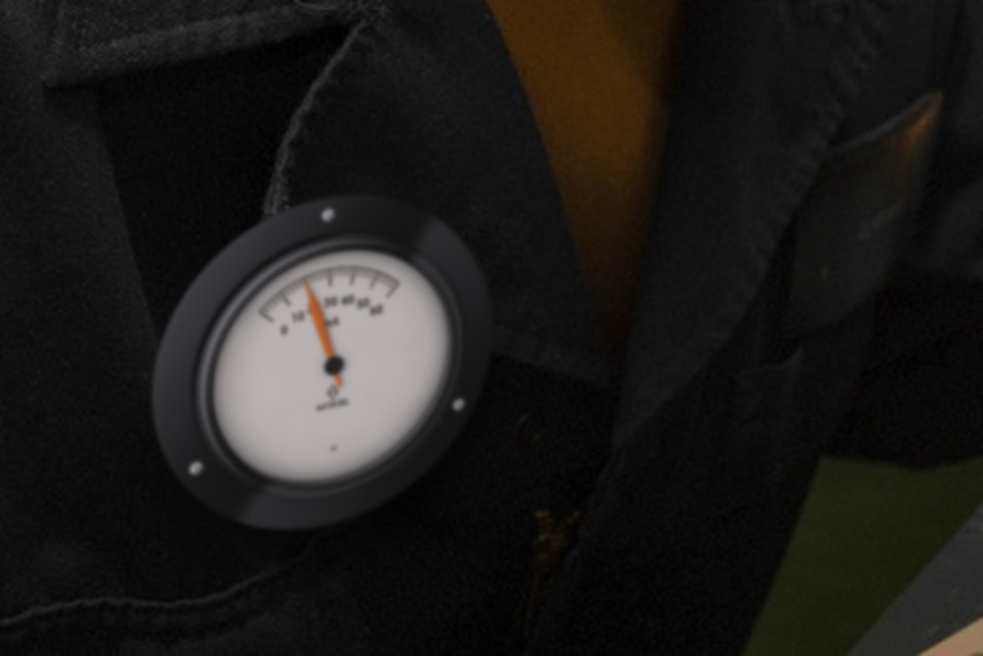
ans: 20; mA
